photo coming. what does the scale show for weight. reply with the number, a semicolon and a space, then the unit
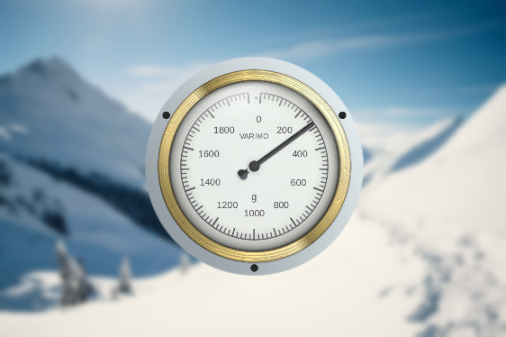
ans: 280; g
